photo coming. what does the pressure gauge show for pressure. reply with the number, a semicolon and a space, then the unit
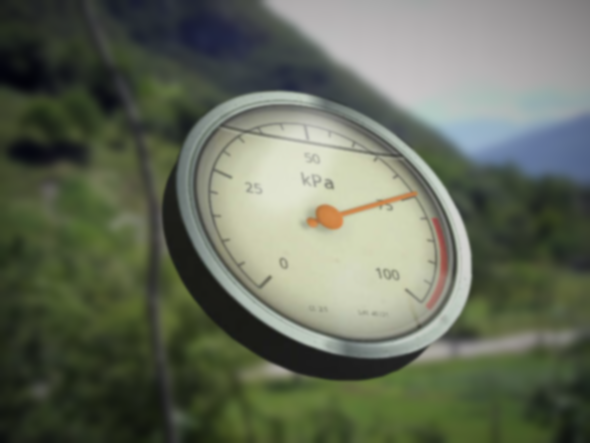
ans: 75; kPa
